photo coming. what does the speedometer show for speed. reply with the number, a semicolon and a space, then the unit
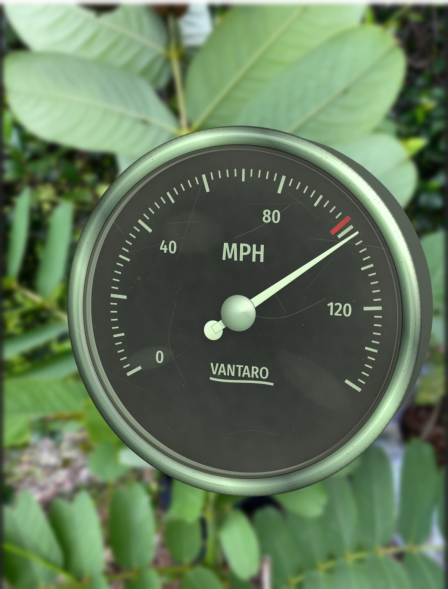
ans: 102; mph
